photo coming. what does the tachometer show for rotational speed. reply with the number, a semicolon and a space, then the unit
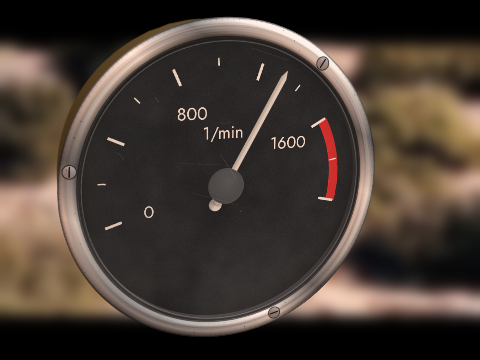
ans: 1300; rpm
